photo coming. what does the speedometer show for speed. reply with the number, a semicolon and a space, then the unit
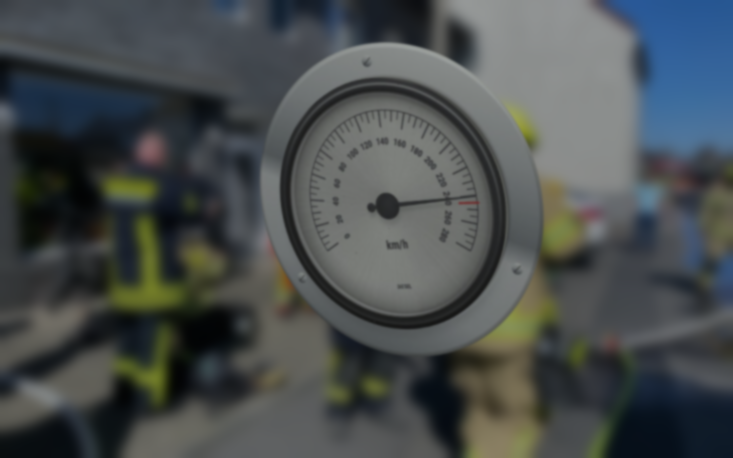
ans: 240; km/h
